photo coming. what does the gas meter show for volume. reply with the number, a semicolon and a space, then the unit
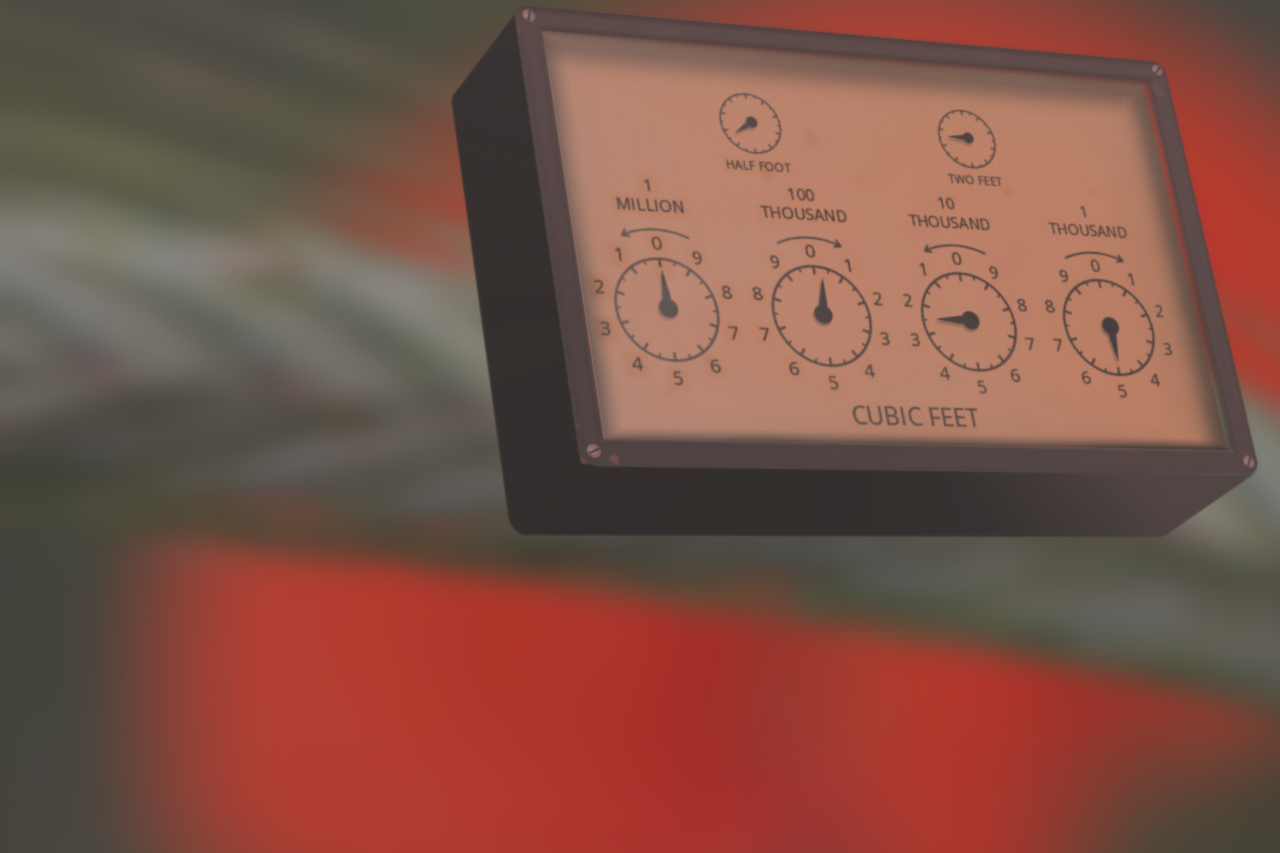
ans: 2500; ft³
